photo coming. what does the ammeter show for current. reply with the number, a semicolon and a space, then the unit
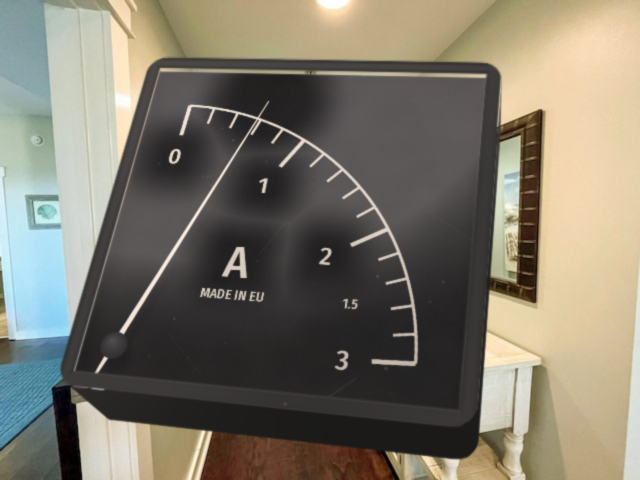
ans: 0.6; A
